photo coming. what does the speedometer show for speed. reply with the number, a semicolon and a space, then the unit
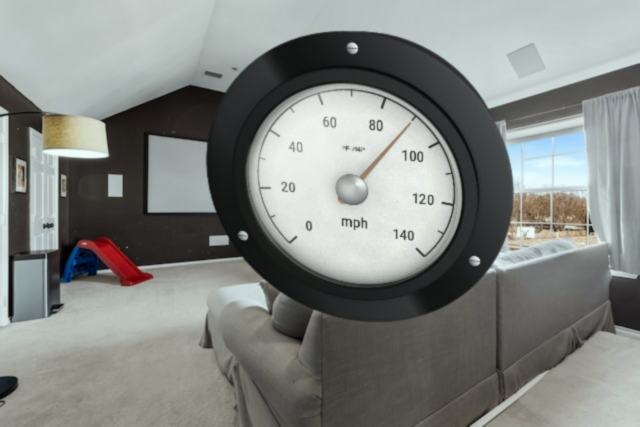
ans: 90; mph
